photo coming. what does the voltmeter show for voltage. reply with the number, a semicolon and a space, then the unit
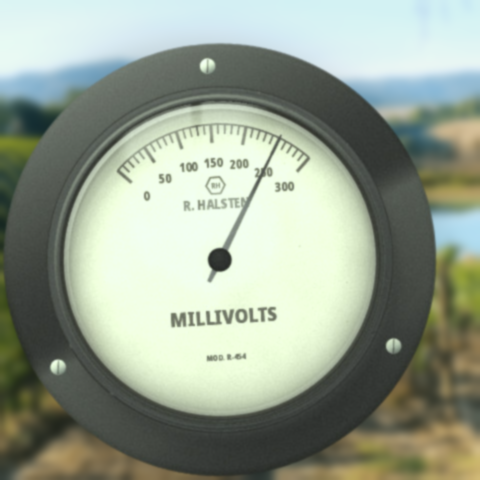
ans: 250; mV
